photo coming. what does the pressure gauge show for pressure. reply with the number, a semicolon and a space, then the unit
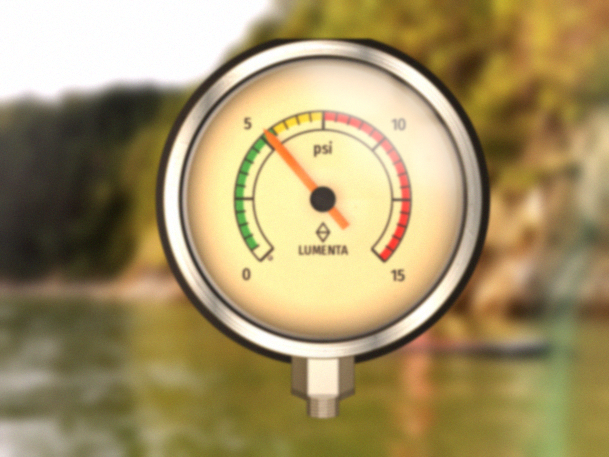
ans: 5.25; psi
